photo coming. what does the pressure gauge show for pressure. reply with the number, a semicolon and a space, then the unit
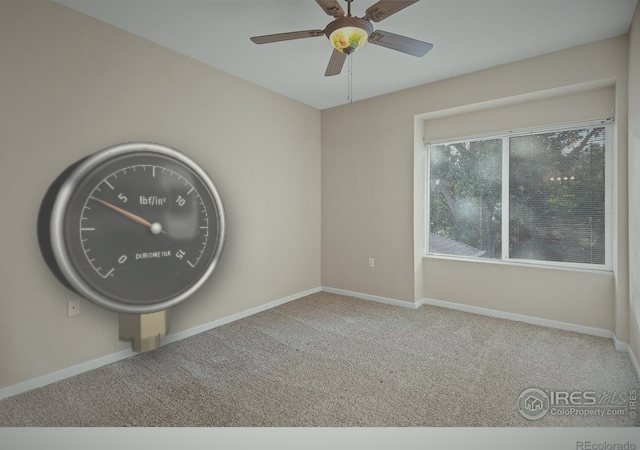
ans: 4; psi
